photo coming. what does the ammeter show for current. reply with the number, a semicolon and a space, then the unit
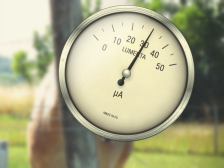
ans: 30; µA
